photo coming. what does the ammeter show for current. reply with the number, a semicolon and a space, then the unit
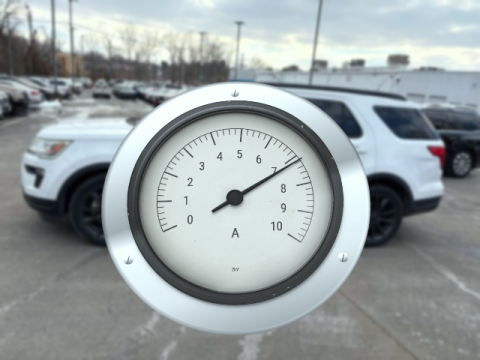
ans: 7.2; A
